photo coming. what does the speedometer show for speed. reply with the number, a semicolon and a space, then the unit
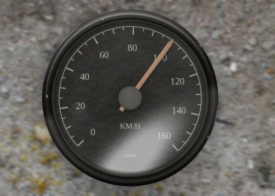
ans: 100; km/h
